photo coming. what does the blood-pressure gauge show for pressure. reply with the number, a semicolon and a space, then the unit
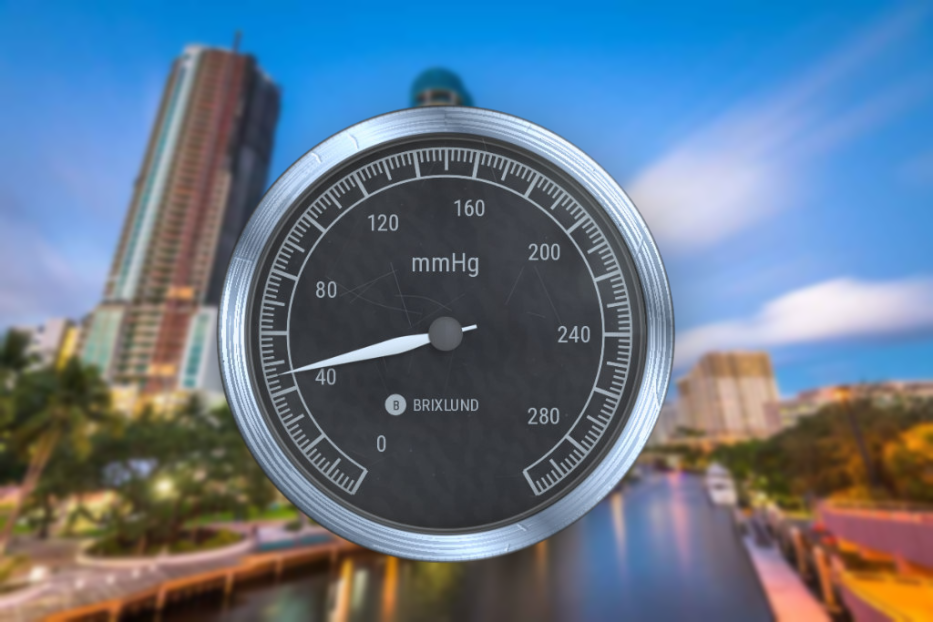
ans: 46; mmHg
